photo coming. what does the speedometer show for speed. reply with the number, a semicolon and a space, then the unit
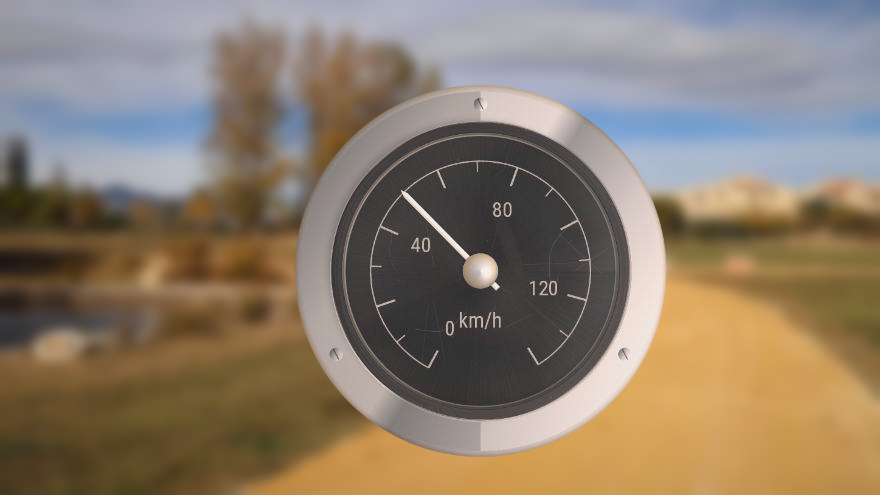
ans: 50; km/h
